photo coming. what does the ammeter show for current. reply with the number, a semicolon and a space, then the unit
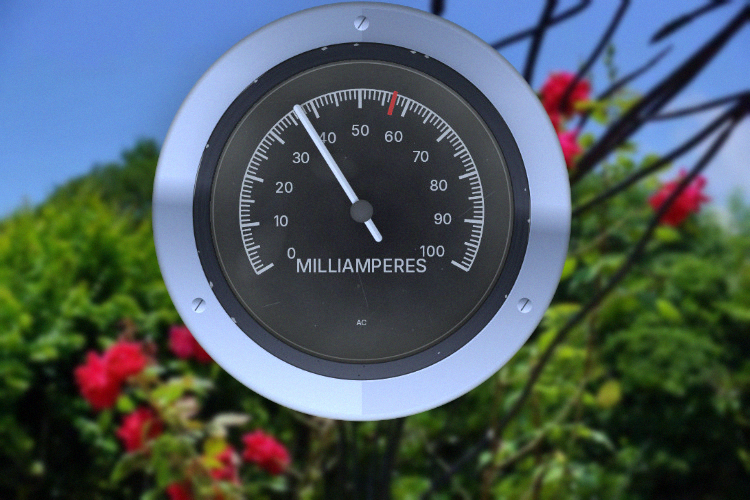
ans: 37; mA
